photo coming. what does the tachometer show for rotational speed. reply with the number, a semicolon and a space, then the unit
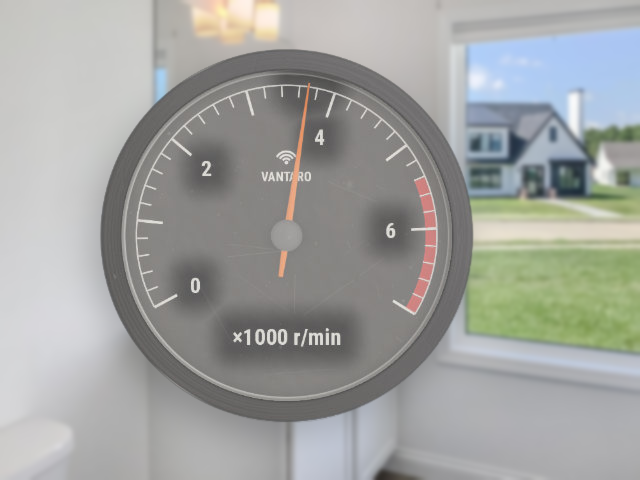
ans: 3700; rpm
